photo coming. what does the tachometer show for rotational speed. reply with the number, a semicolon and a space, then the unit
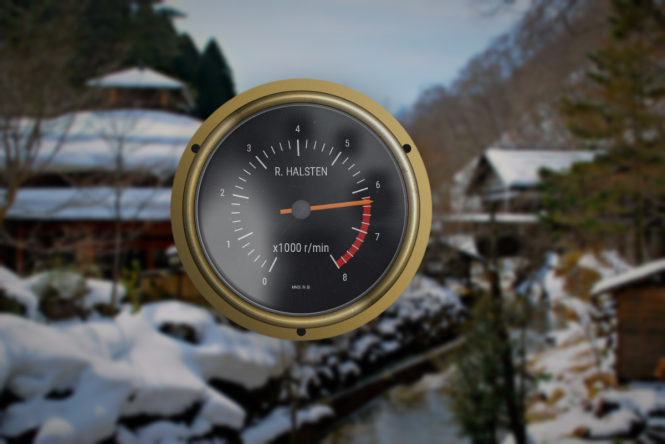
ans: 6300; rpm
